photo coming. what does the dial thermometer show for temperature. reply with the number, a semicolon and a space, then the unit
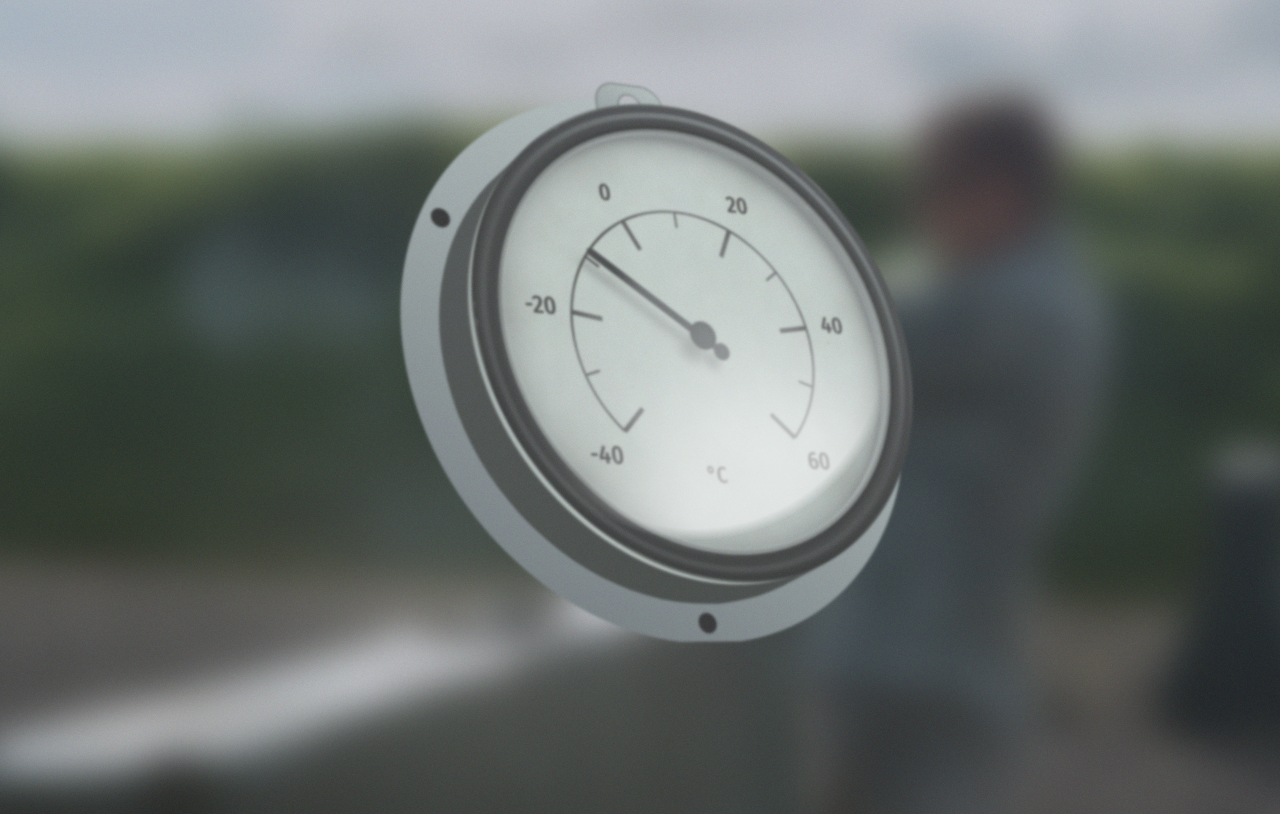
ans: -10; °C
